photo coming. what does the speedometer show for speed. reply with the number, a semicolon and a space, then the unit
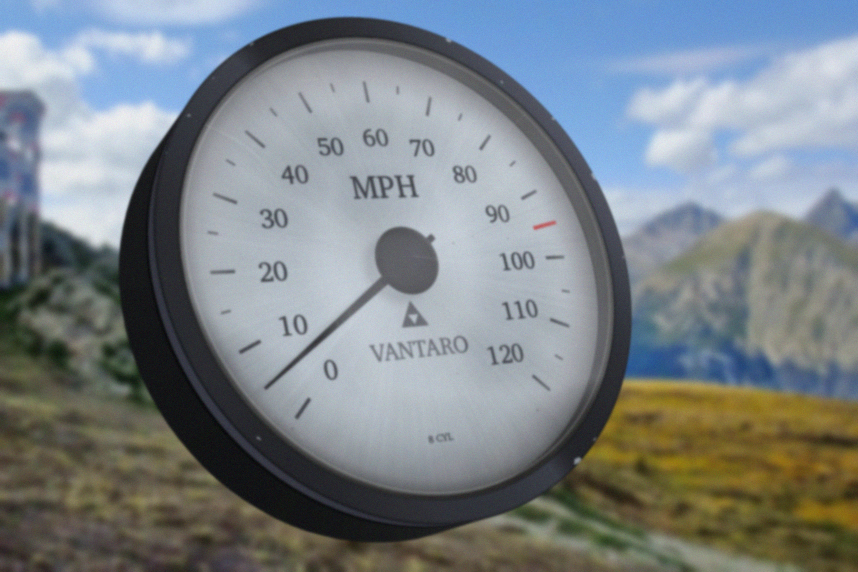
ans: 5; mph
